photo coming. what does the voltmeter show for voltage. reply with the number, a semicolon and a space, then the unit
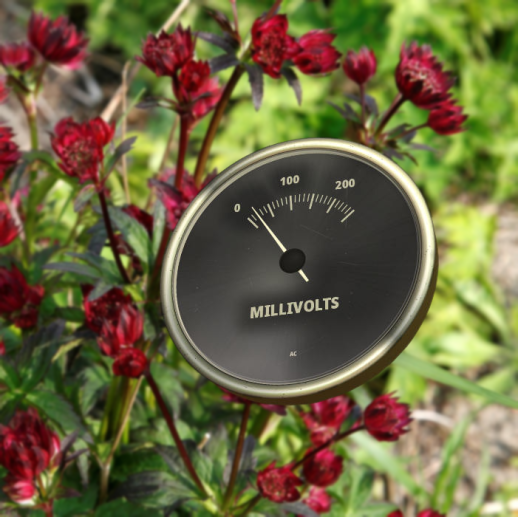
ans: 20; mV
